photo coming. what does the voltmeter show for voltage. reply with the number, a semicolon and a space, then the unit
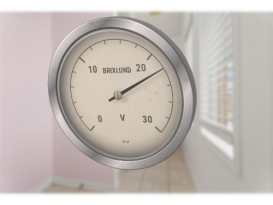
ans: 22; V
